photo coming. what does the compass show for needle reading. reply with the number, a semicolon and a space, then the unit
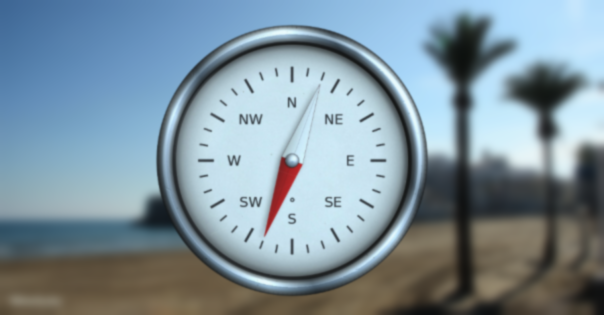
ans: 200; °
